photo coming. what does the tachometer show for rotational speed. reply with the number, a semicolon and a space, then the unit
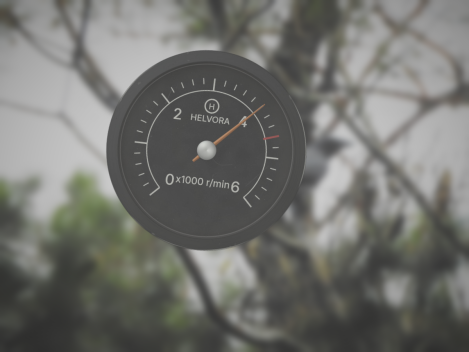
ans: 4000; rpm
